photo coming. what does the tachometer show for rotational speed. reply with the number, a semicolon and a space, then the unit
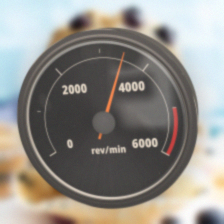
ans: 3500; rpm
